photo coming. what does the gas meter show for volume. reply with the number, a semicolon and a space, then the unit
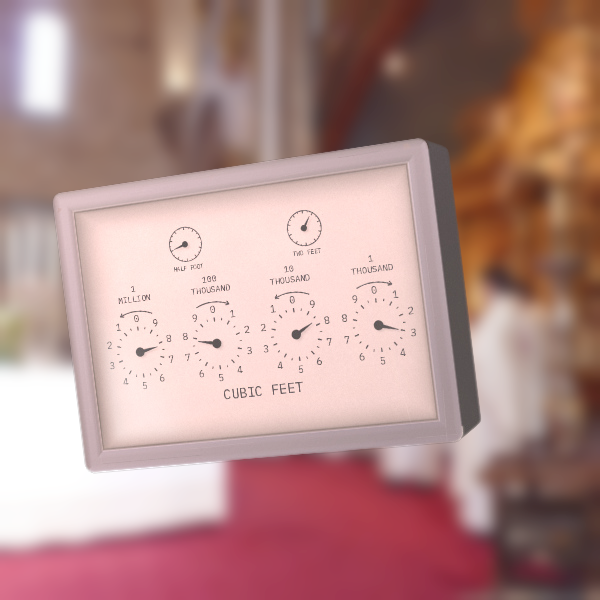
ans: 778300; ft³
